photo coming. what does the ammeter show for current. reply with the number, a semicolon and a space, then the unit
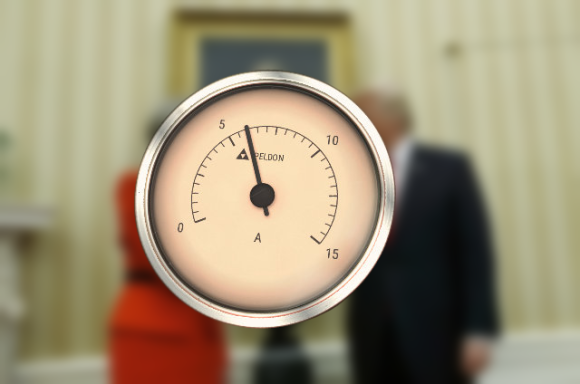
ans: 6; A
